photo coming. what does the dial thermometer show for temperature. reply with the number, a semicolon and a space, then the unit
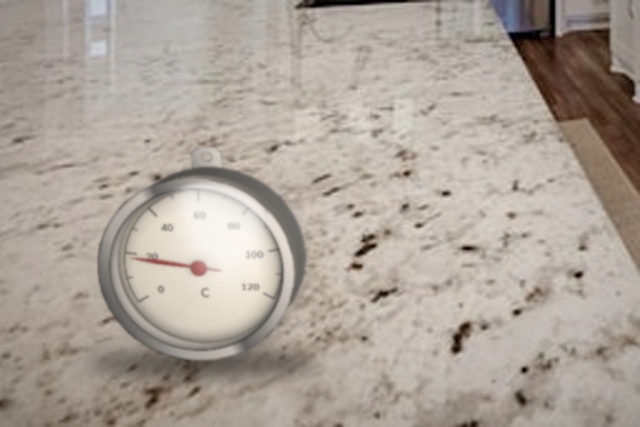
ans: 20; °C
